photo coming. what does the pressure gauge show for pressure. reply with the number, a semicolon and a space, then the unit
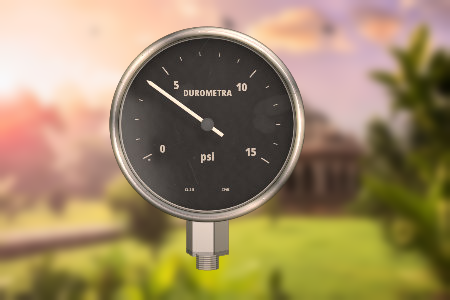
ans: 4; psi
